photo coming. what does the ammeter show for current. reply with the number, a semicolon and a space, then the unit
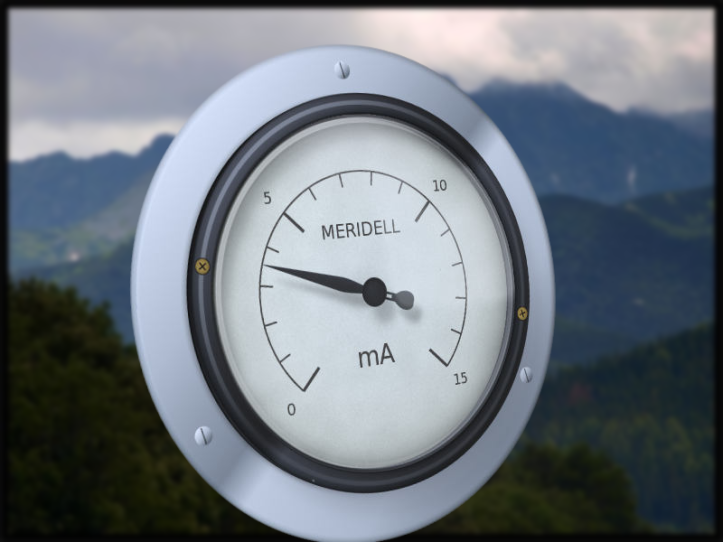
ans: 3.5; mA
